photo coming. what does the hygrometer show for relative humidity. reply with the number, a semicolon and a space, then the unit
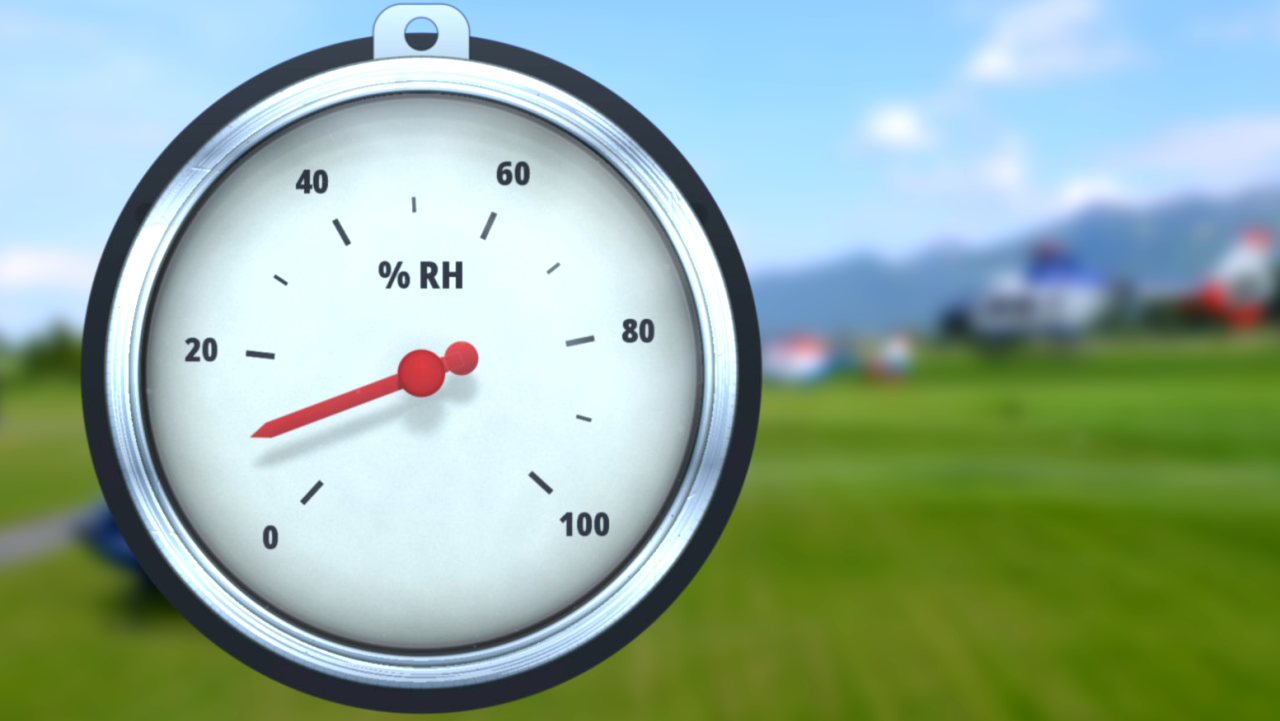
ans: 10; %
